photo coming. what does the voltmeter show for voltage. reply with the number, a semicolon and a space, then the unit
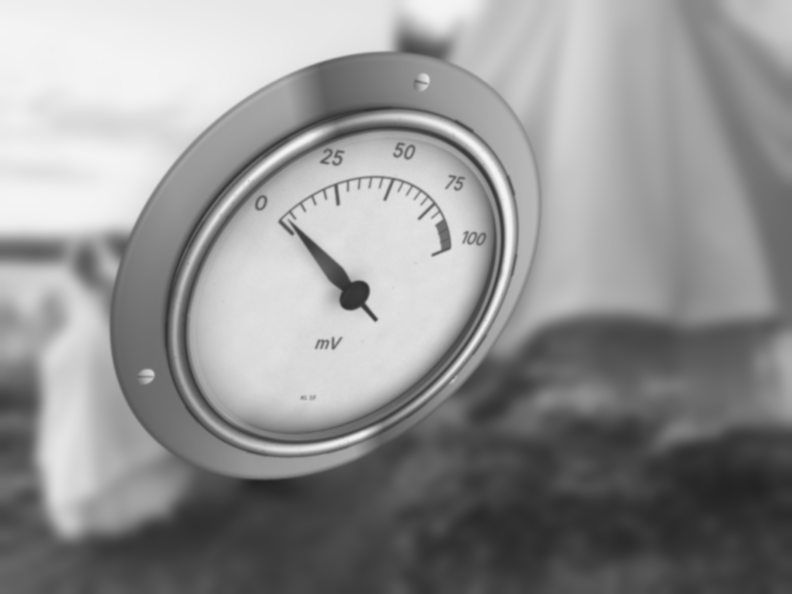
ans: 2.5; mV
